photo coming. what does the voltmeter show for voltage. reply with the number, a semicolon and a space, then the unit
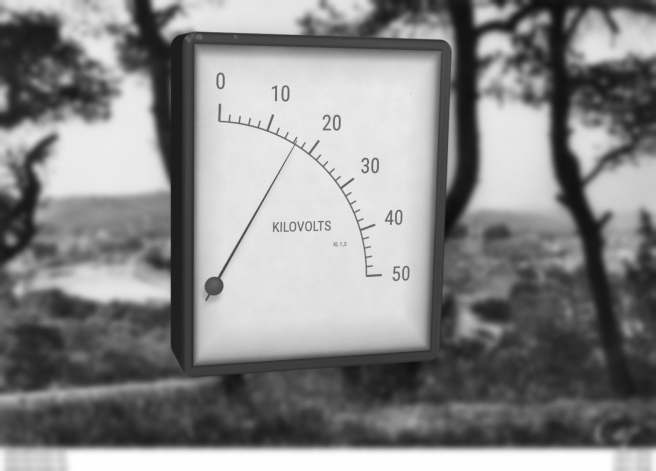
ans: 16; kV
